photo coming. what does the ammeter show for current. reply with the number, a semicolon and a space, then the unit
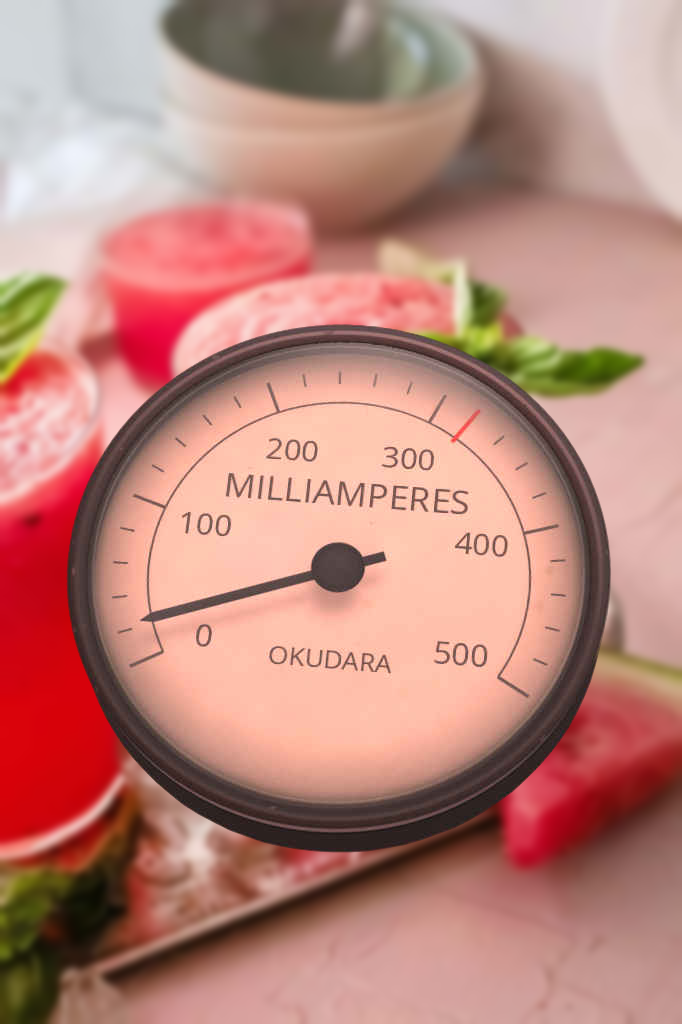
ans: 20; mA
